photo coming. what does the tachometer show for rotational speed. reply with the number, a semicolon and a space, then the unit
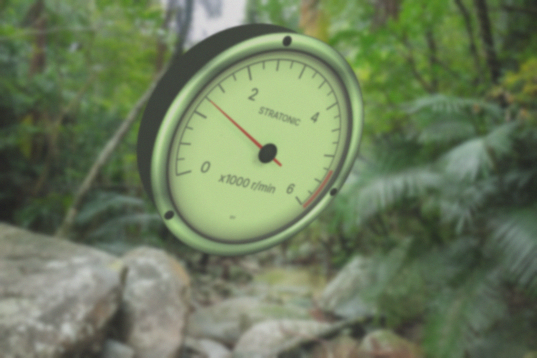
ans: 1250; rpm
